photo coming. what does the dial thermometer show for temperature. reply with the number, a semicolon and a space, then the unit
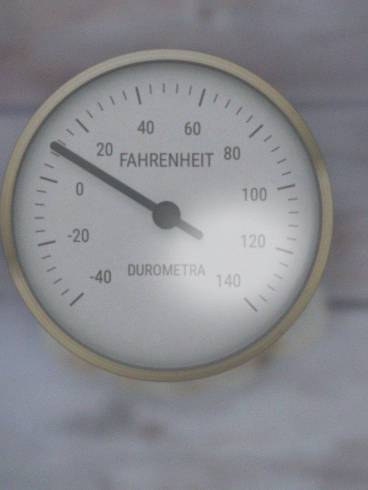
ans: 10; °F
